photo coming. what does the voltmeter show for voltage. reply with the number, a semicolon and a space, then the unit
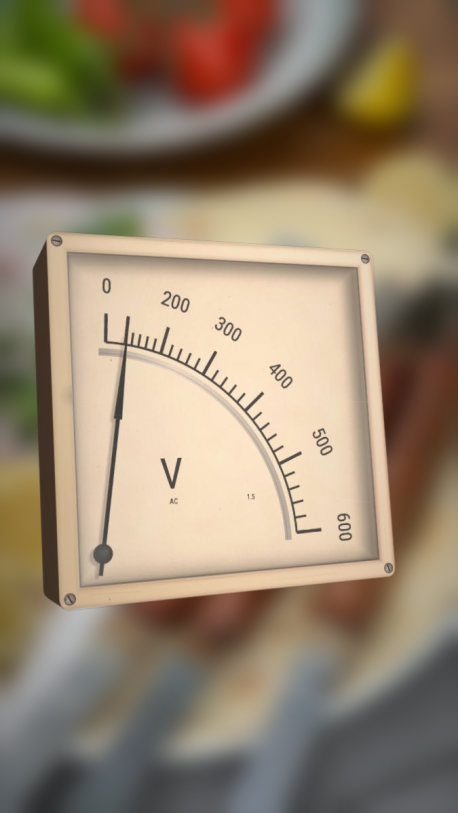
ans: 100; V
